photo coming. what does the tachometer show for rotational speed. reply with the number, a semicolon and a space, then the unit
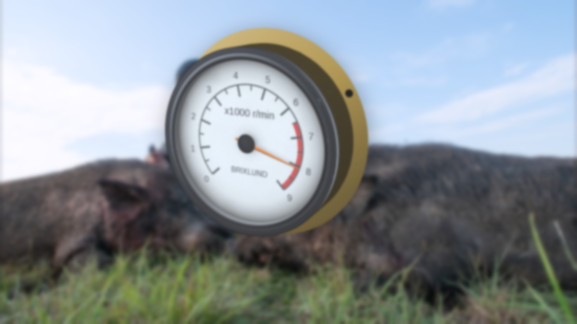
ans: 8000; rpm
